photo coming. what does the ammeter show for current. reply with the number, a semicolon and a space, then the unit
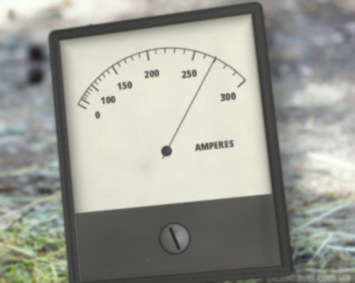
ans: 270; A
